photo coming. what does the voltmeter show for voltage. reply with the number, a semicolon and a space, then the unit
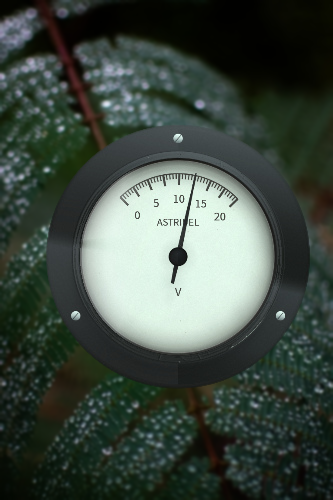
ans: 12.5; V
